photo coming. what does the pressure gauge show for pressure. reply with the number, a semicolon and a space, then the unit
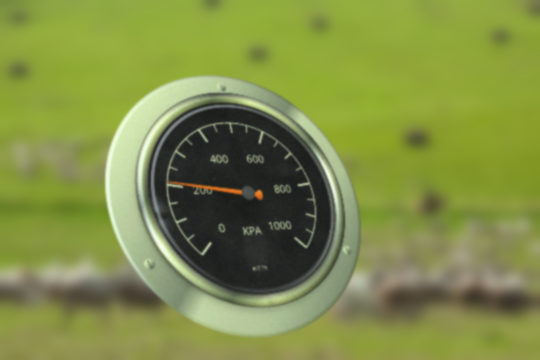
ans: 200; kPa
